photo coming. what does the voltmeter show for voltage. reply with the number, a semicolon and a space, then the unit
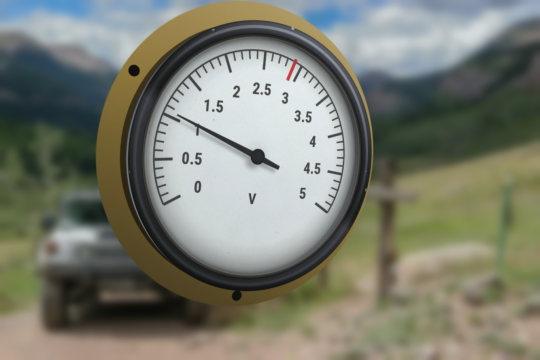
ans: 1.05; V
